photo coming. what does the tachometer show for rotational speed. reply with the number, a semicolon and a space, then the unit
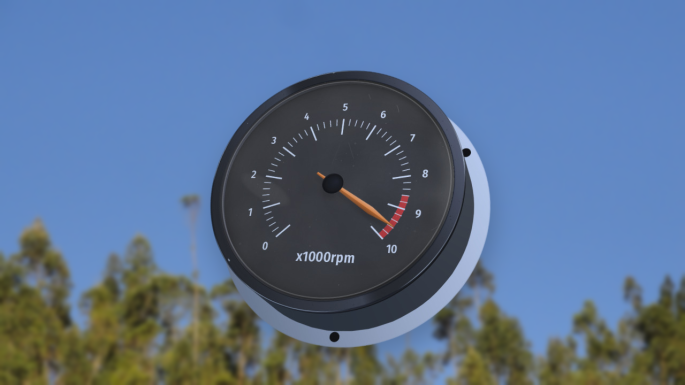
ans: 9600; rpm
